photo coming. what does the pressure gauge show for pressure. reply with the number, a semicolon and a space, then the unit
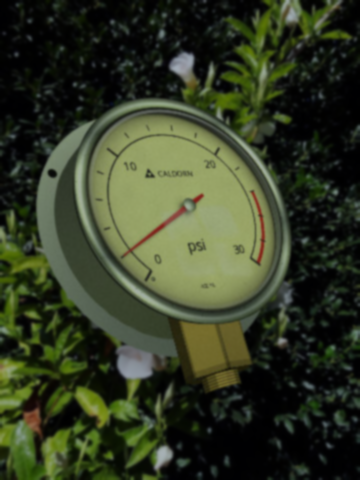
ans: 2; psi
